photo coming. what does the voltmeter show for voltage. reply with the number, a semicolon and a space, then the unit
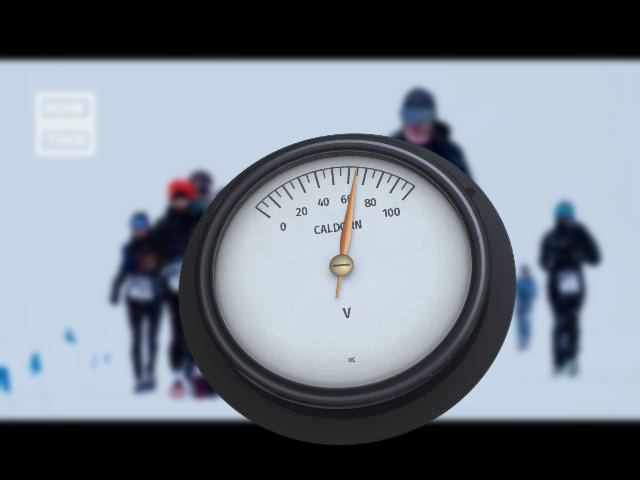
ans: 65; V
